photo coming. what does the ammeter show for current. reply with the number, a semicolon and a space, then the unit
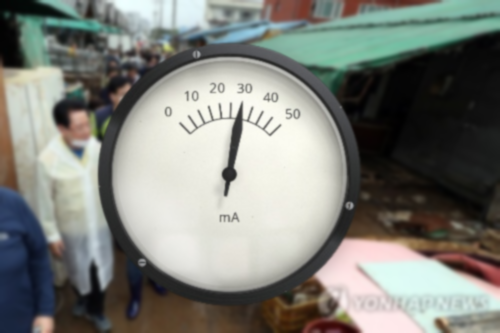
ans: 30; mA
